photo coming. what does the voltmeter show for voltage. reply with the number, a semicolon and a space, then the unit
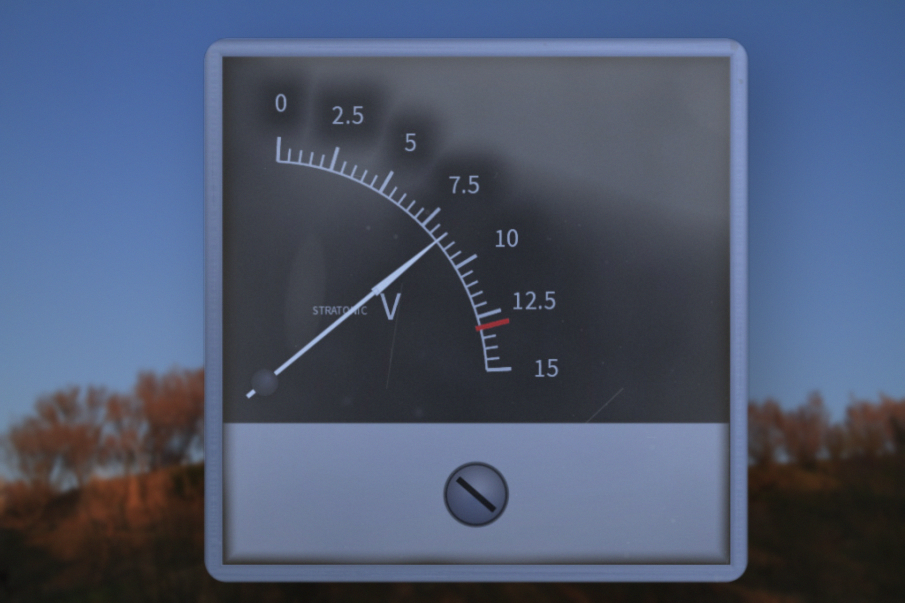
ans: 8.5; V
